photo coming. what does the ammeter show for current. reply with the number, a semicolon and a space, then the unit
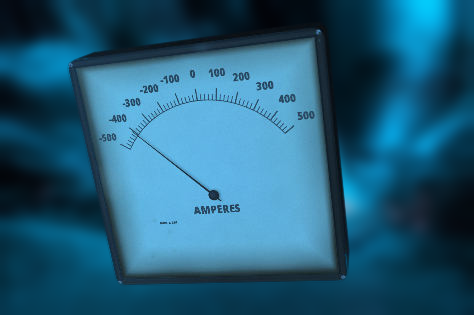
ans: -400; A
